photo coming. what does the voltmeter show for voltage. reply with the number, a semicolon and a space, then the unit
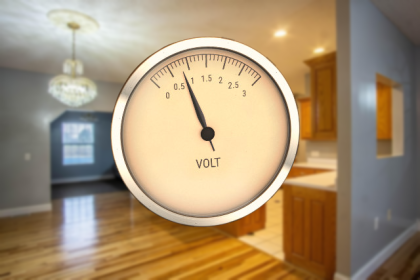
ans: 0.8; V
